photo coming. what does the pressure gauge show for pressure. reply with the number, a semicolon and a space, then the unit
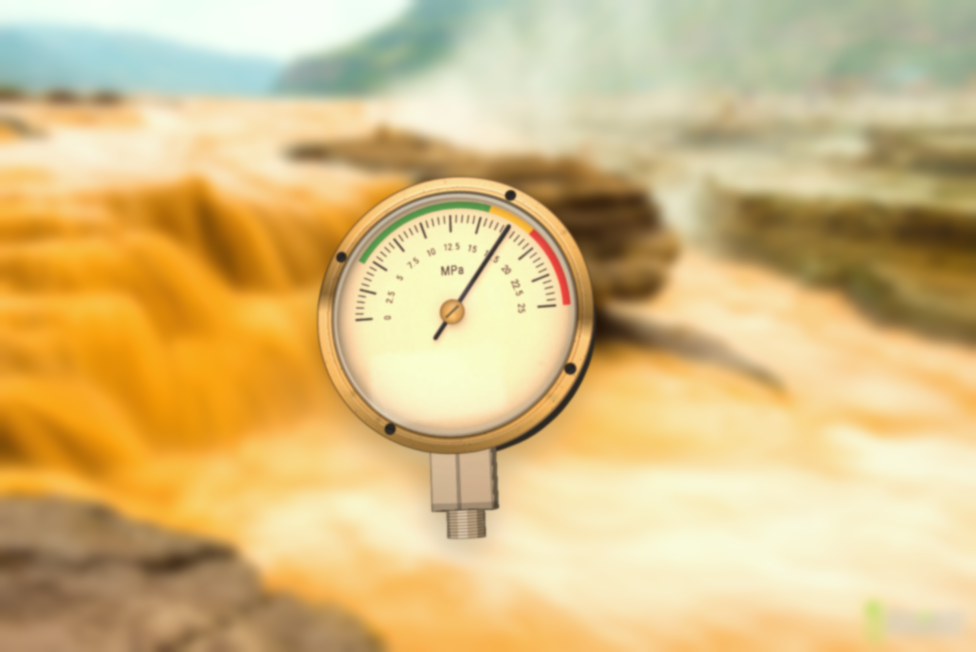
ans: 17.5; MPa
